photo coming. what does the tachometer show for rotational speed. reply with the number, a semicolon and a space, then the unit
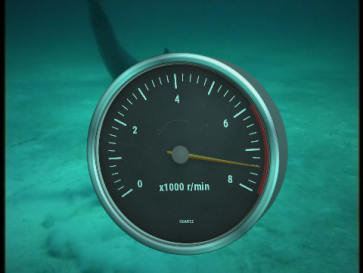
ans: 7400; rpm
